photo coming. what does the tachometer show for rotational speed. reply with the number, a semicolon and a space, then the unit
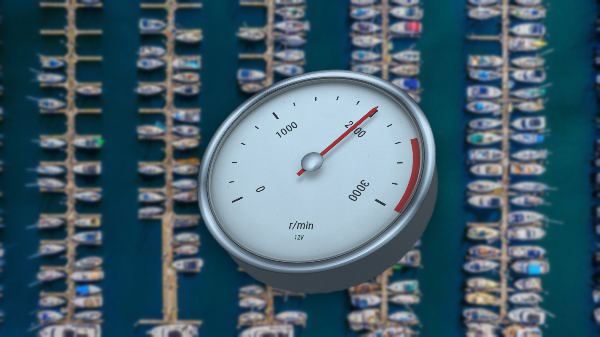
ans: 2000; rpm
